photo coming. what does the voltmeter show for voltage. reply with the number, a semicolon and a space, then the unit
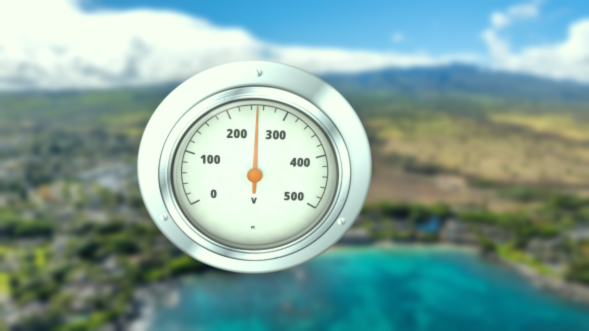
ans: 250; V
